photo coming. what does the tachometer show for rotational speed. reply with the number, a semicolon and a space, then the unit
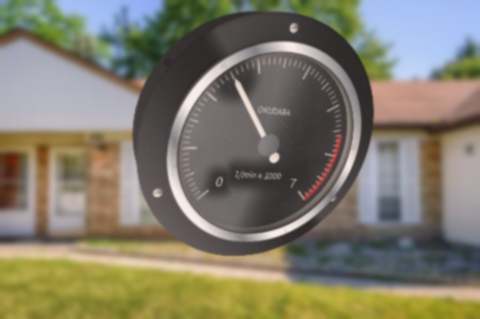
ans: 2500; rpm
